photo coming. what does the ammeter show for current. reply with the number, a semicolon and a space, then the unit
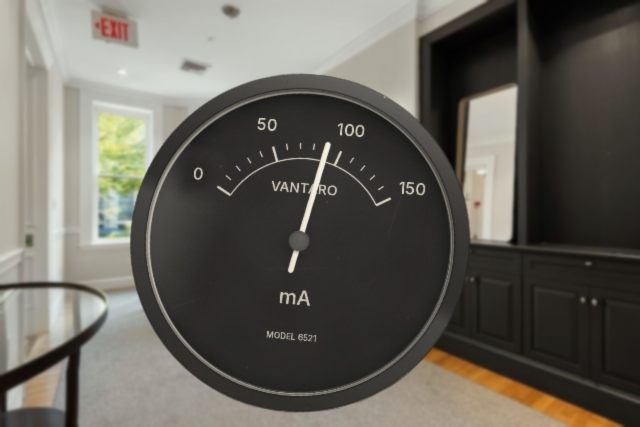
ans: 90; mA
